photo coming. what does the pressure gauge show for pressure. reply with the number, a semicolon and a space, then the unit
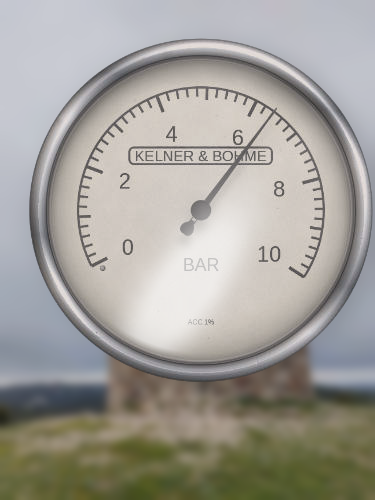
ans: 6.4; bar
